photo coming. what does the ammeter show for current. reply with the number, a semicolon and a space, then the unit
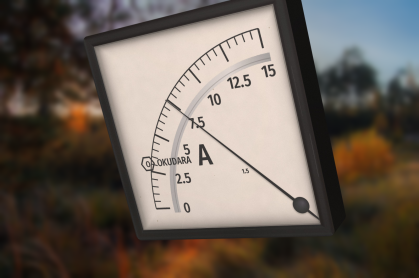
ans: 7.5; A
